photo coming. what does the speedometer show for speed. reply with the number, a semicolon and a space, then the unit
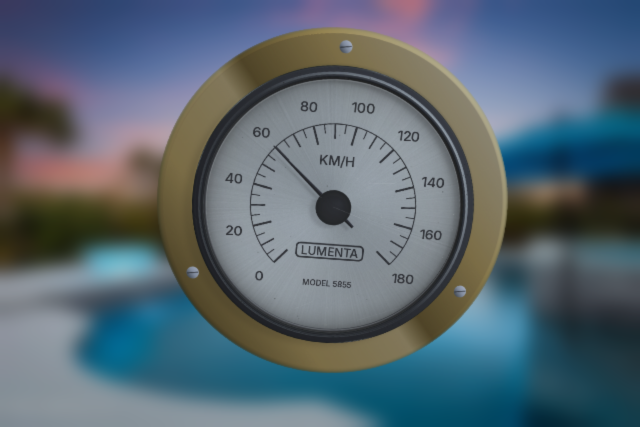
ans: 60; km/h
